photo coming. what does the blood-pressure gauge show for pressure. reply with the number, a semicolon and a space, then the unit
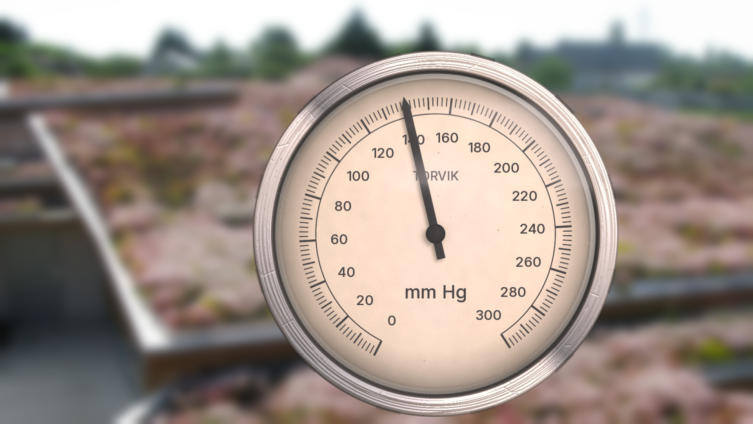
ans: 140; mmHg
